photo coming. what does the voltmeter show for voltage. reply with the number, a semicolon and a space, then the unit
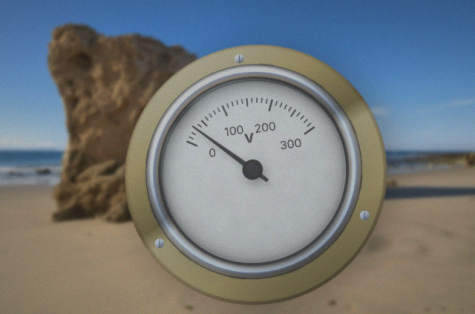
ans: 30; V
